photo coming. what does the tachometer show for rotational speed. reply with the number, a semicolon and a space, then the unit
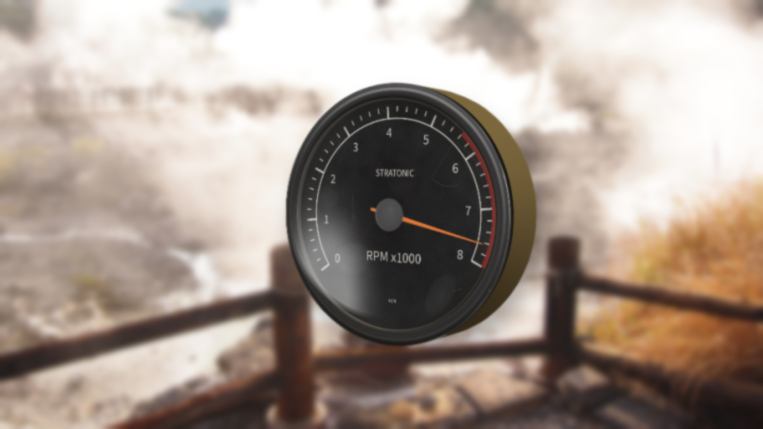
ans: 7600; rpm
